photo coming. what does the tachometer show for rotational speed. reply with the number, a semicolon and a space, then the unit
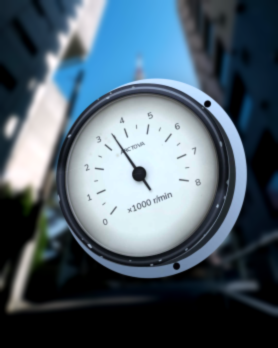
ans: 3500; rpm
